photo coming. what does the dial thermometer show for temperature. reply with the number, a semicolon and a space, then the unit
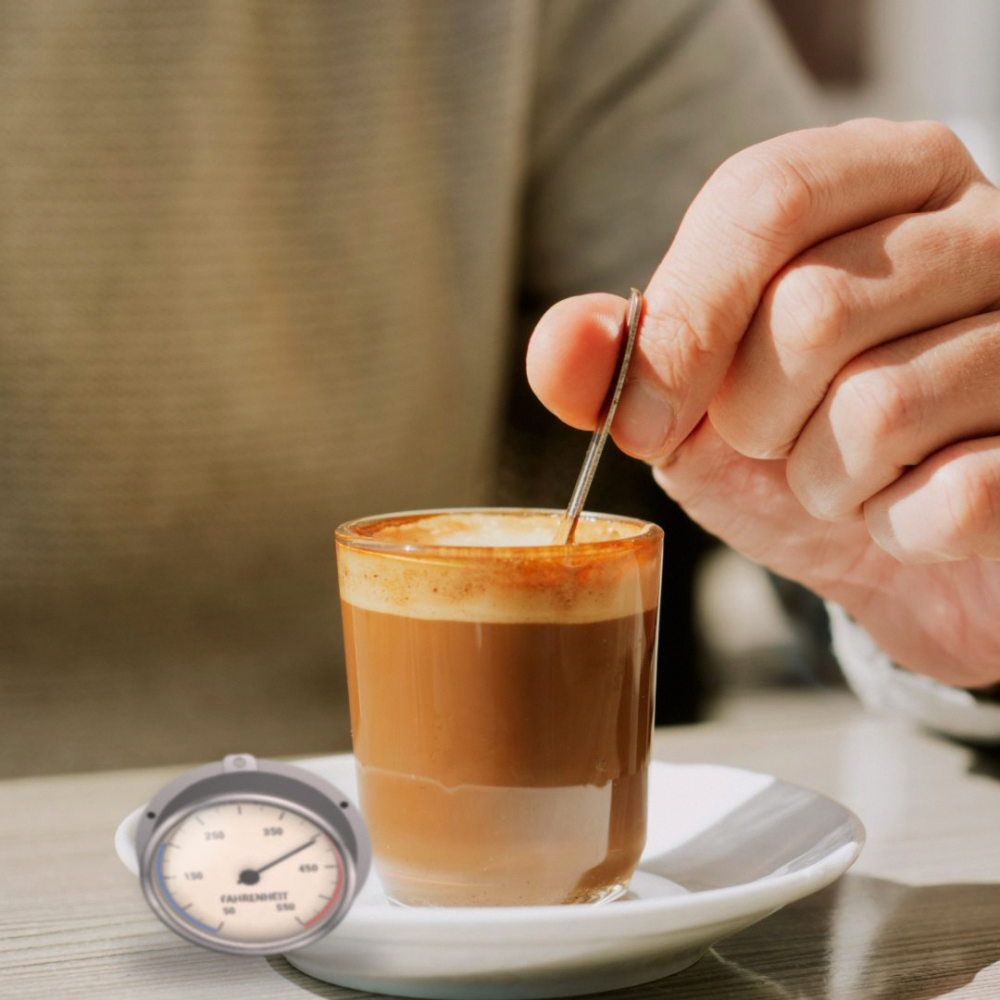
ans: 400; °F
